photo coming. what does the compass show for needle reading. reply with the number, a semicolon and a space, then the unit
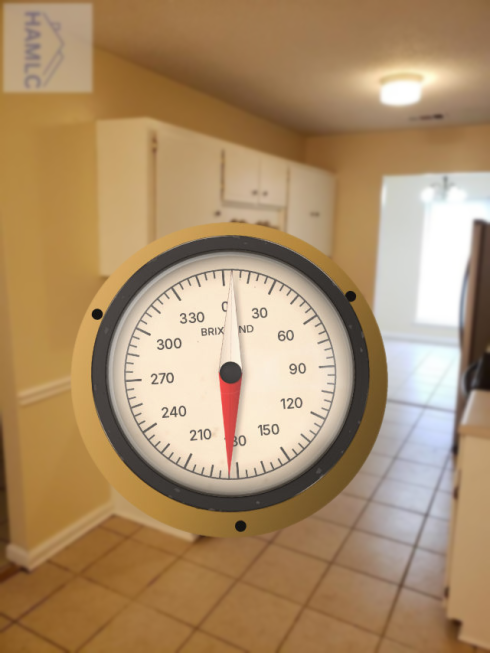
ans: 185; °
